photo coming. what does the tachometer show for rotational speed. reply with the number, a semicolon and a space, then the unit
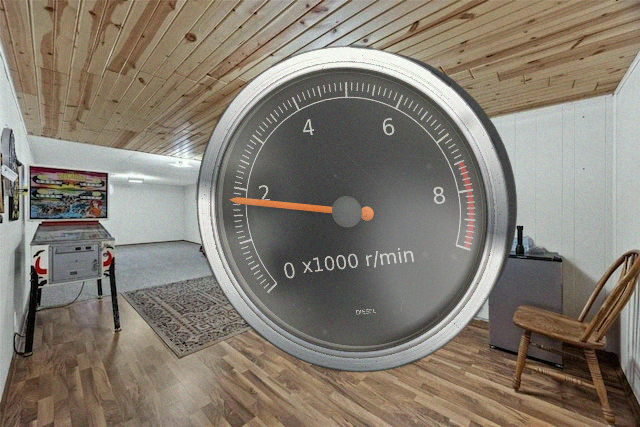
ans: 1800; rpm
